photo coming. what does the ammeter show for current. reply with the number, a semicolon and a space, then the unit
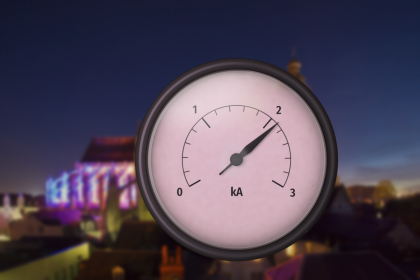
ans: 2.1; kA
